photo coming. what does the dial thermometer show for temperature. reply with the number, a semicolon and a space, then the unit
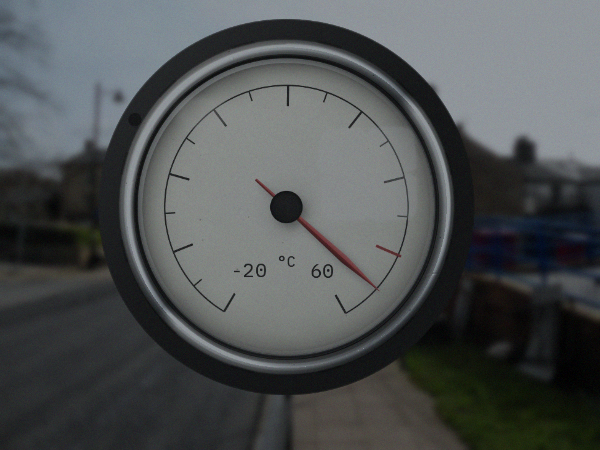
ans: 55; °C
